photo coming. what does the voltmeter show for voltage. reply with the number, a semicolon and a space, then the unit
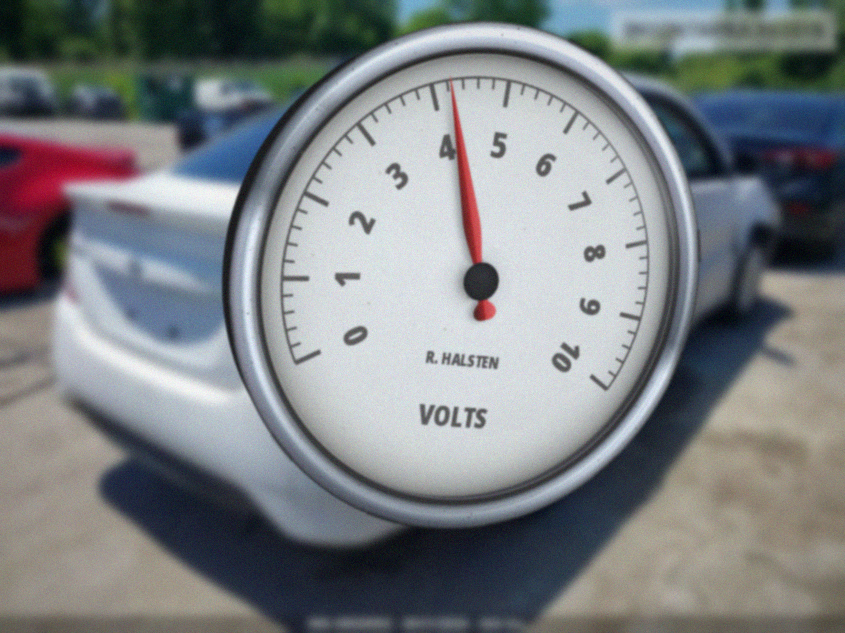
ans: 4.2; V
